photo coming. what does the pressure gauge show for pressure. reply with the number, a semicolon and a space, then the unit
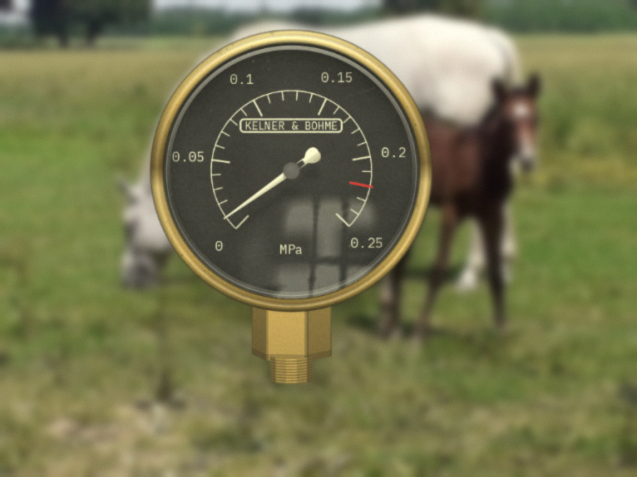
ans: 0.01; MPa
